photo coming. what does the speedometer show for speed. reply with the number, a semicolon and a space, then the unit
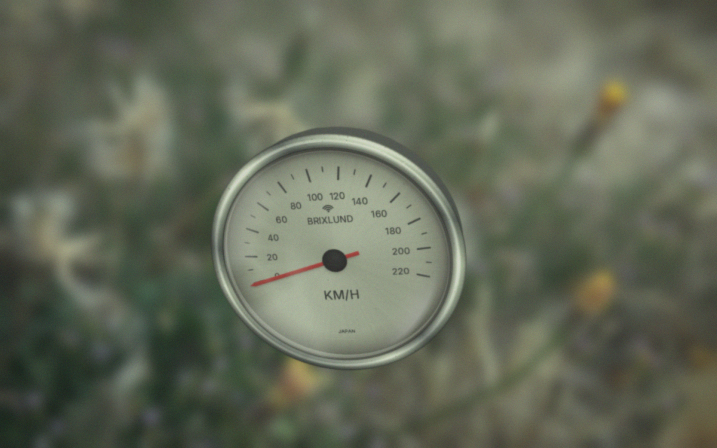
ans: 0; km/h
